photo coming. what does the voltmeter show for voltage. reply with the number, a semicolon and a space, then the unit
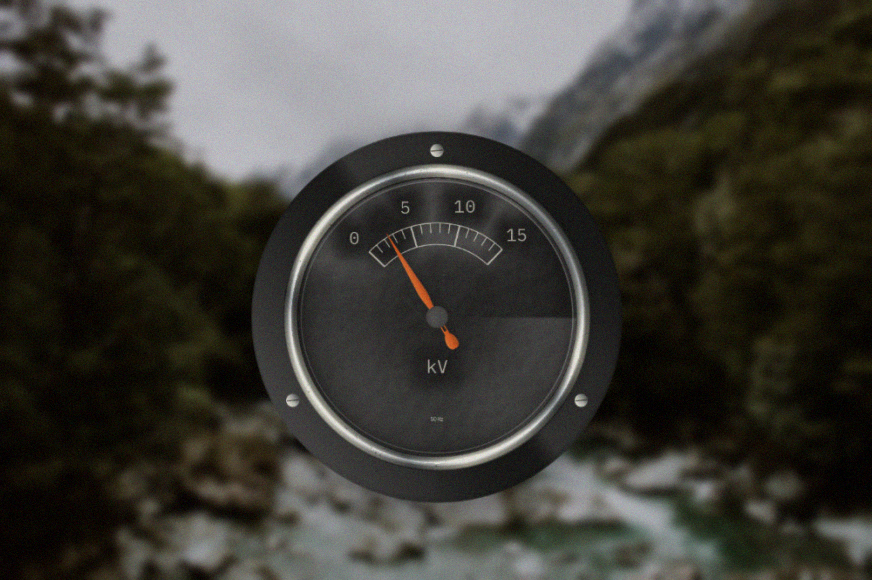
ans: 2.5; kV
